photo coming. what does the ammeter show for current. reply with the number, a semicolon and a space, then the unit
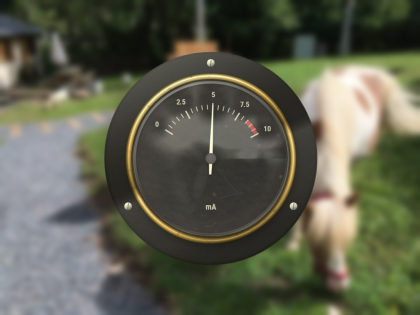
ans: 5; mA
